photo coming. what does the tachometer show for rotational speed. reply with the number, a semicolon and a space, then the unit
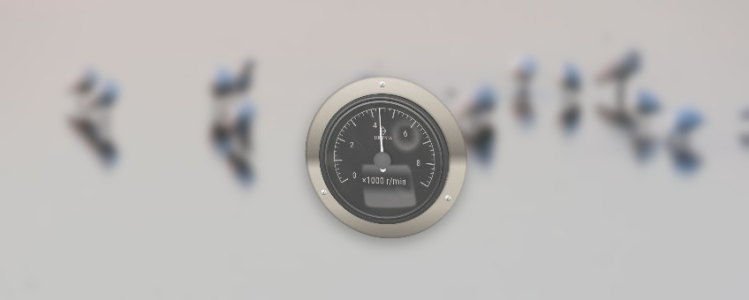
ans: 4400; rpm
